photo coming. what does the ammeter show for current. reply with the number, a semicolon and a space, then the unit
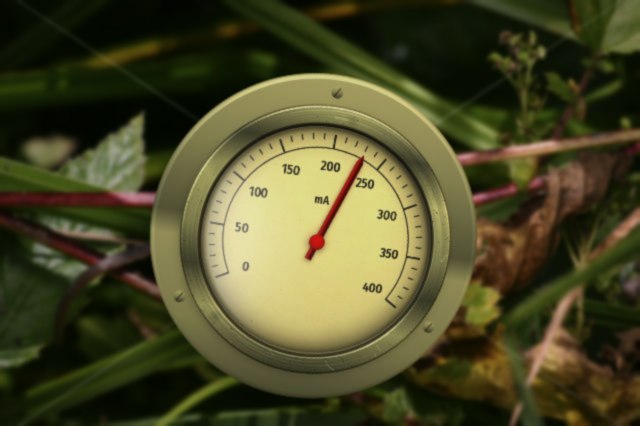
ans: 230; mA
